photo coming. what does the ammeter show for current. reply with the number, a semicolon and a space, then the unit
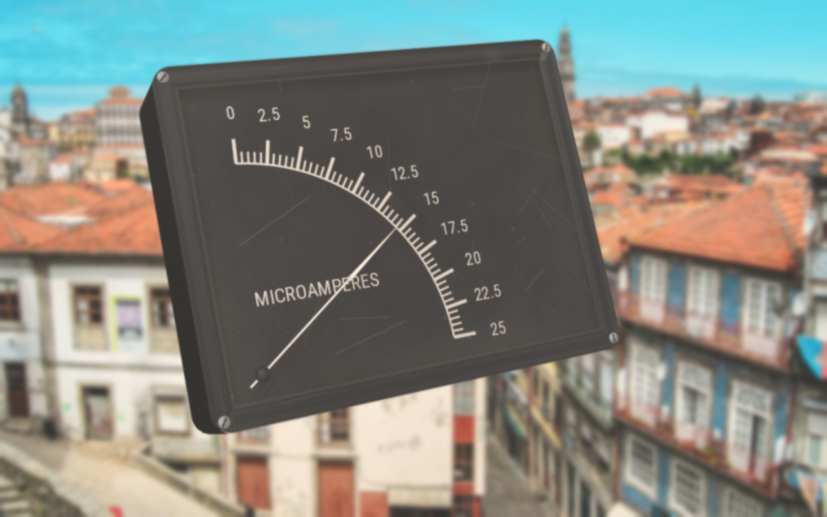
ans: 14.5; µA
